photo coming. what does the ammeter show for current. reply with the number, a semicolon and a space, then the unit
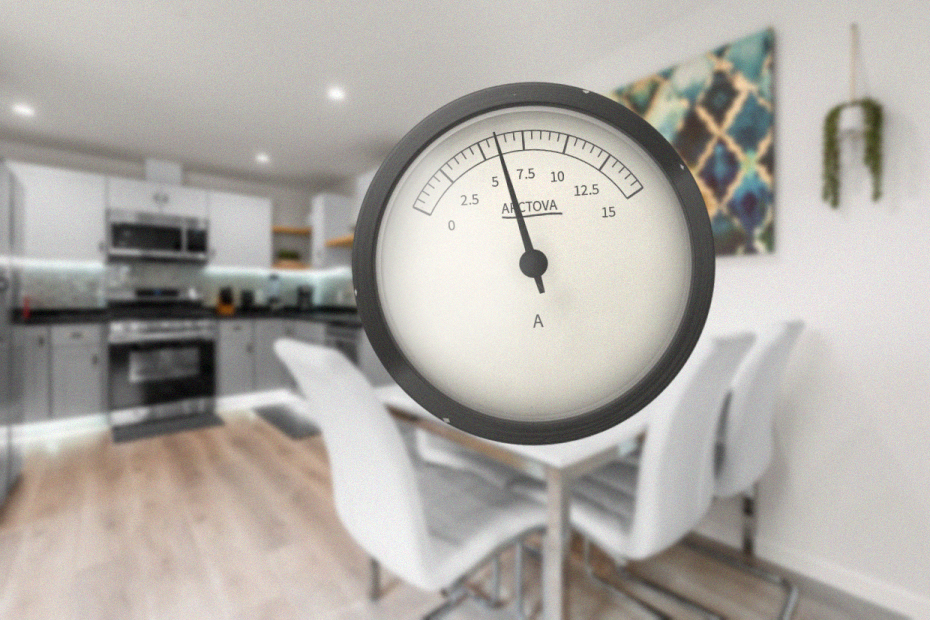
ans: 6; A
